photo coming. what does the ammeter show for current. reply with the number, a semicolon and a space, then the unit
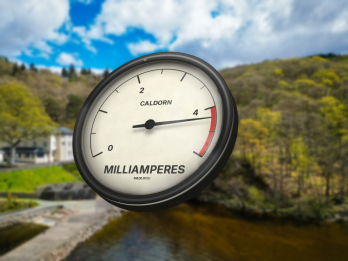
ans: 4.25; mA
